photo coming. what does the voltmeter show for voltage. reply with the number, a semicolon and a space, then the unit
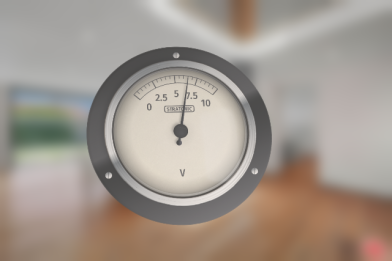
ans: 6.5; V
